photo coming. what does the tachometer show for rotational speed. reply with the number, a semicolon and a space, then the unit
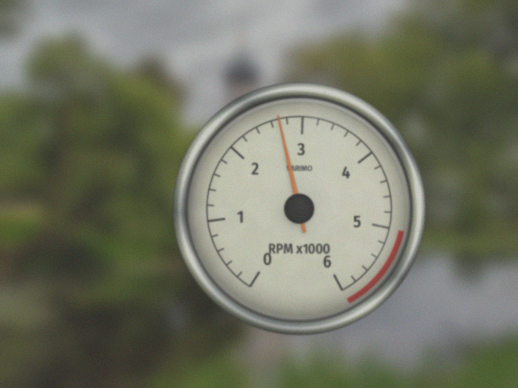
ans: 2700; rpm
